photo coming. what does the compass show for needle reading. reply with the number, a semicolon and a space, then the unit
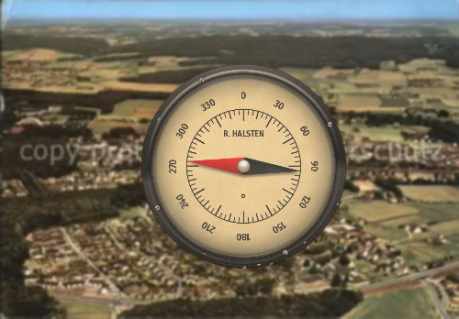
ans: 275; °
